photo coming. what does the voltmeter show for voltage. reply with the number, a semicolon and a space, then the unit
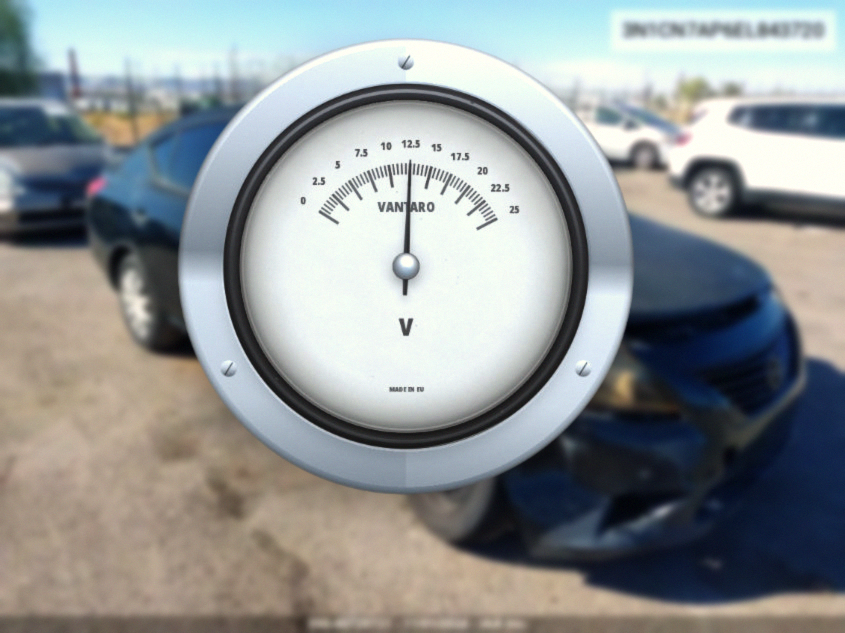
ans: 12.5; V
